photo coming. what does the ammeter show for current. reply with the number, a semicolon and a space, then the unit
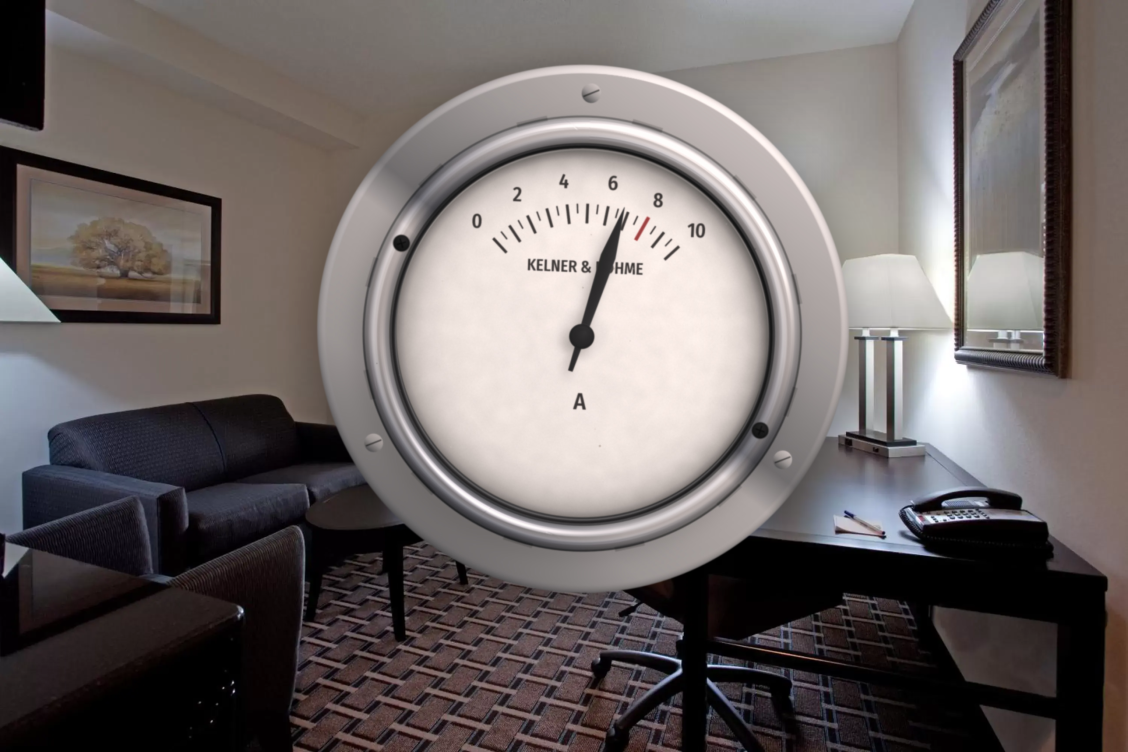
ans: 6.75; A
